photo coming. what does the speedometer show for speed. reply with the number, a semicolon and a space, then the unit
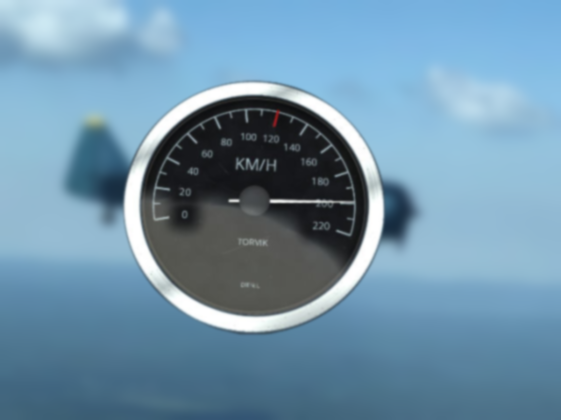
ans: 200; km/h
